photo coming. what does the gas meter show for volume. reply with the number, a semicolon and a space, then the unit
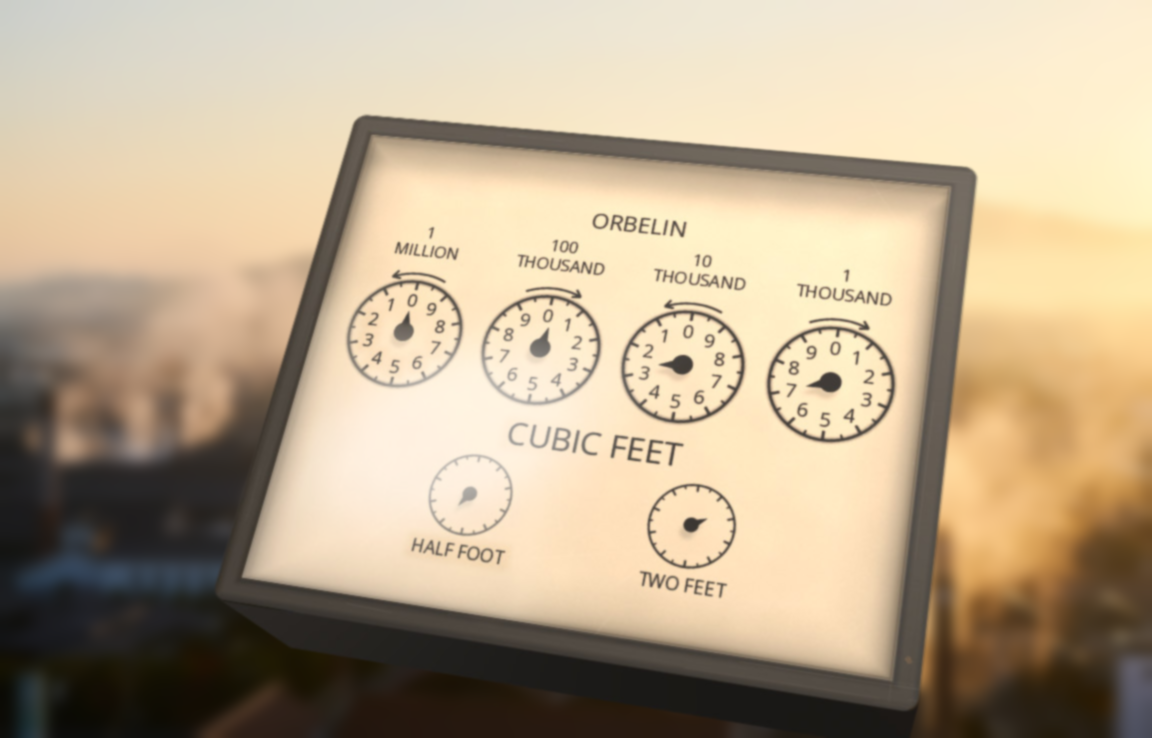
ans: 2700; ft³
